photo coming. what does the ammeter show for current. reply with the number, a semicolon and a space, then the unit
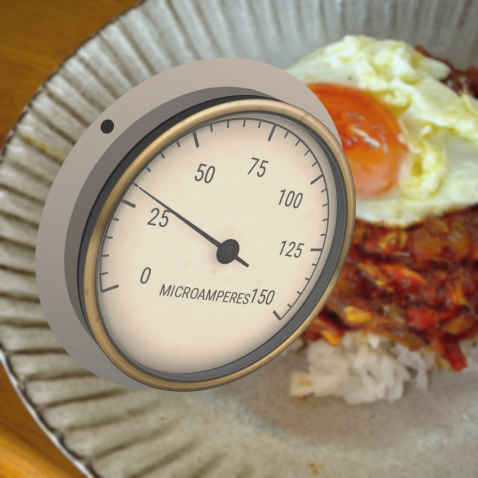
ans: 30; µA
